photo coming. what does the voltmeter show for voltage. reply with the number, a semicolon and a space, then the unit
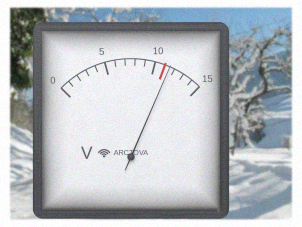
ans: 11.5; V
